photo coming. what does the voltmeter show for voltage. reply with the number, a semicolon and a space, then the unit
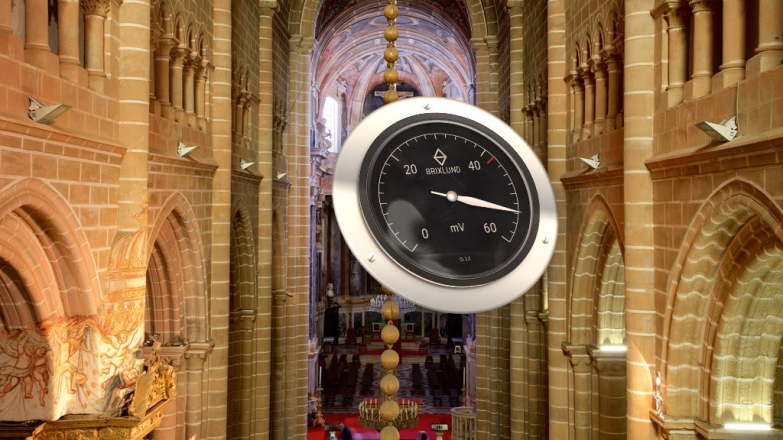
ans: 54; mV
